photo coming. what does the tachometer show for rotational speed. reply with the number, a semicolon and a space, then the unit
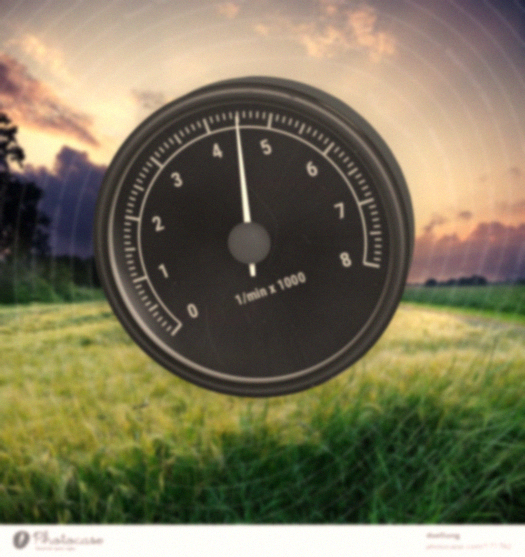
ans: 4500; rpm
